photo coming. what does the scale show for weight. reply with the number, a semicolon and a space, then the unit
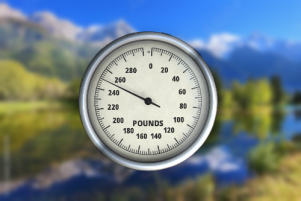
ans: 250; lb
